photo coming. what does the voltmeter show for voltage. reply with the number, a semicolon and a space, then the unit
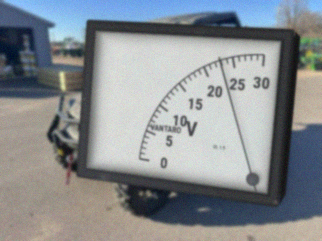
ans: 23; V
